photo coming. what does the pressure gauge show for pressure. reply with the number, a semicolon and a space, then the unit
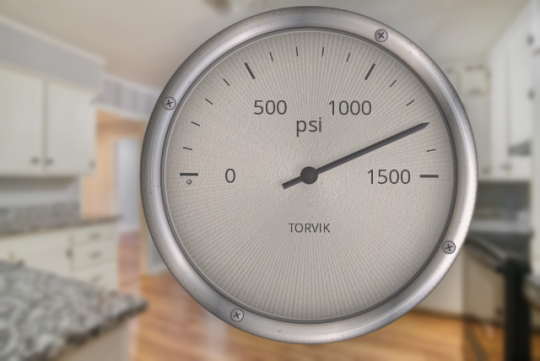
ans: 1300; psi
